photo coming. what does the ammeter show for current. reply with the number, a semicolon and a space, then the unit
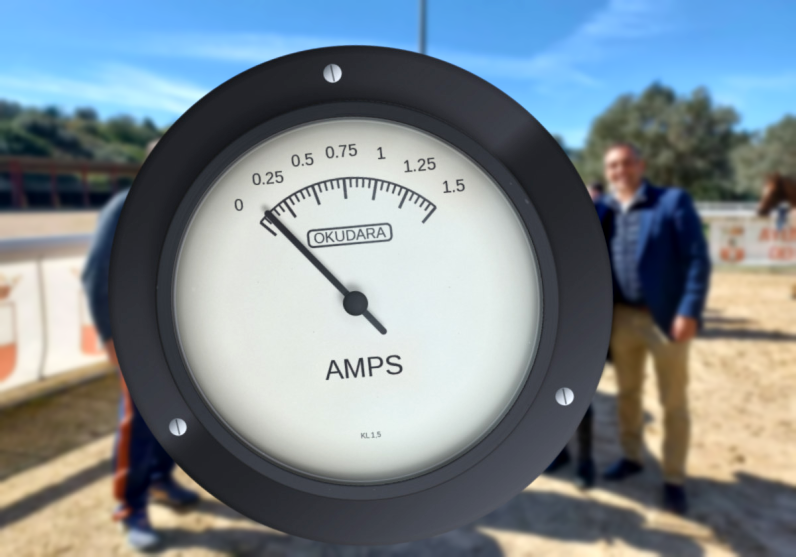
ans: 0.1; A
